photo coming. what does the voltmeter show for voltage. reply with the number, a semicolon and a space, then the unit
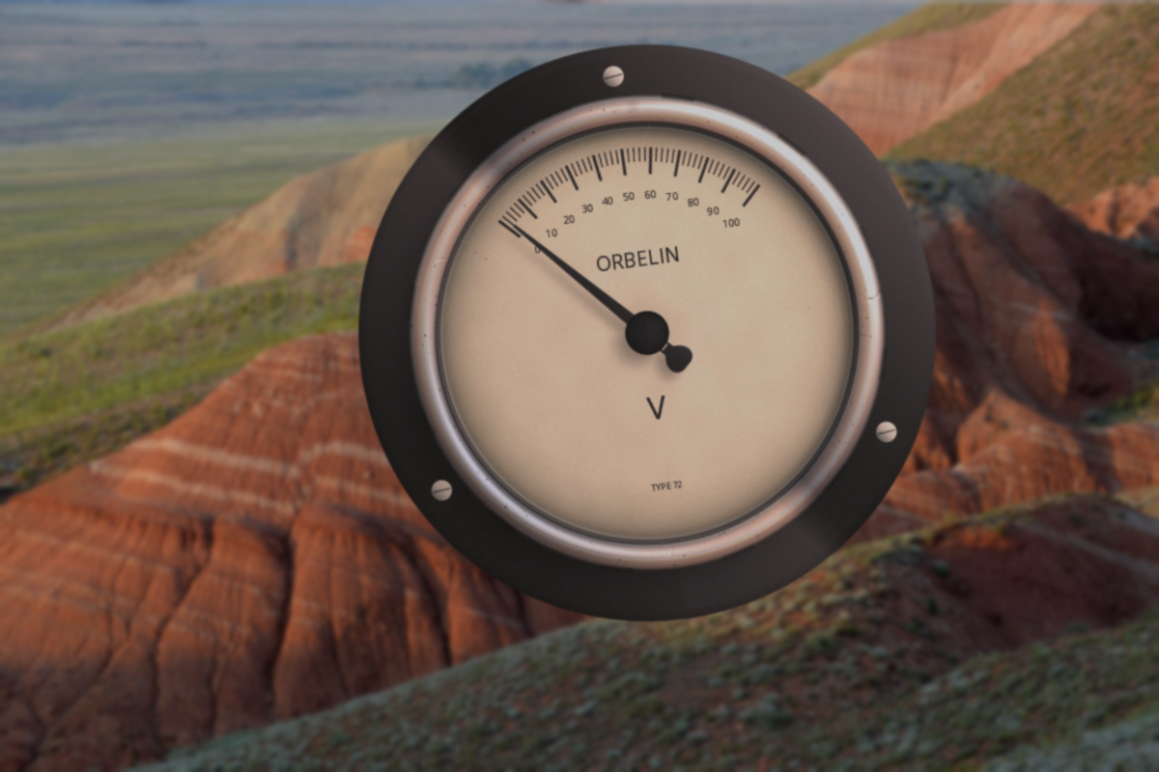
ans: 2; V
